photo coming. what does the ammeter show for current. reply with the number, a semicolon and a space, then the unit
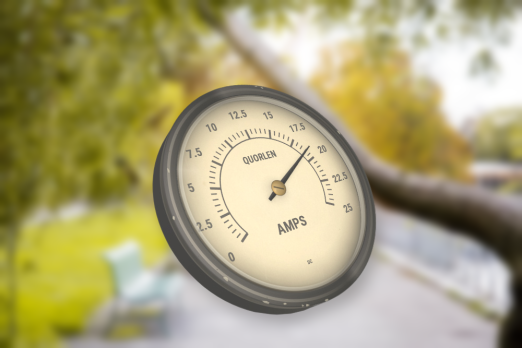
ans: 19; A
